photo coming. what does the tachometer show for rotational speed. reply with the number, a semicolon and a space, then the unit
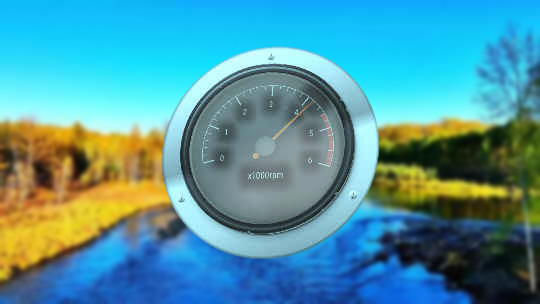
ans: 4200; rpm
